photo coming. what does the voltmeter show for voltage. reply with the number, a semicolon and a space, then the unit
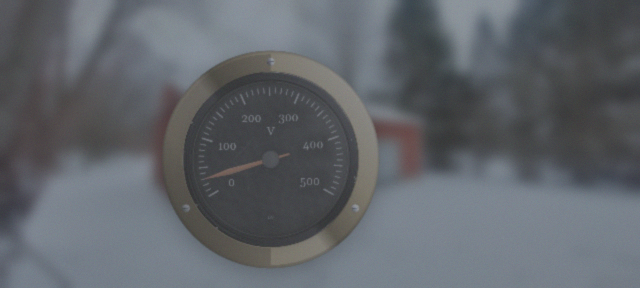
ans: 30; V
